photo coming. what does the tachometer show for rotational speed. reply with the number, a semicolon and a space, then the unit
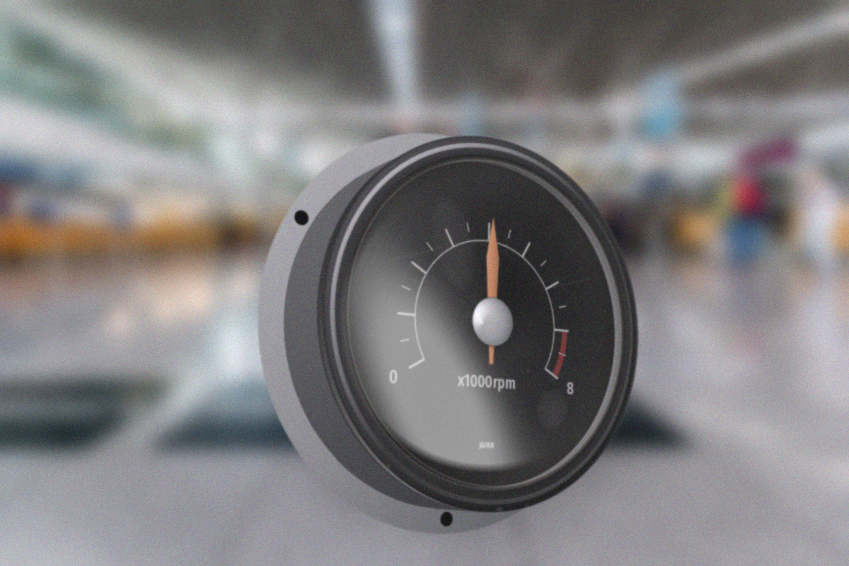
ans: 4000; rpm
